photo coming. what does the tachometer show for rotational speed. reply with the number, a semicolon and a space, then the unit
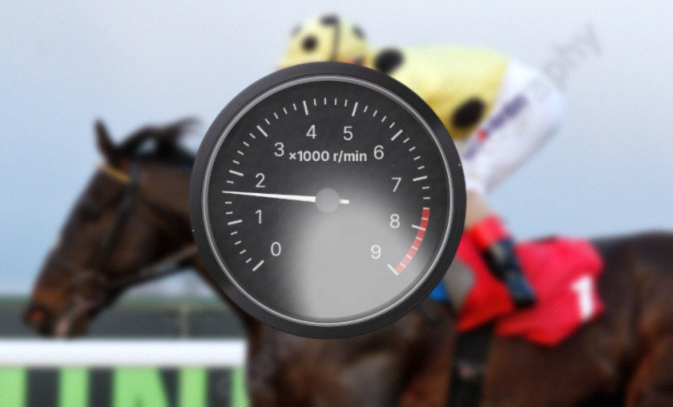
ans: 1600; rpm
